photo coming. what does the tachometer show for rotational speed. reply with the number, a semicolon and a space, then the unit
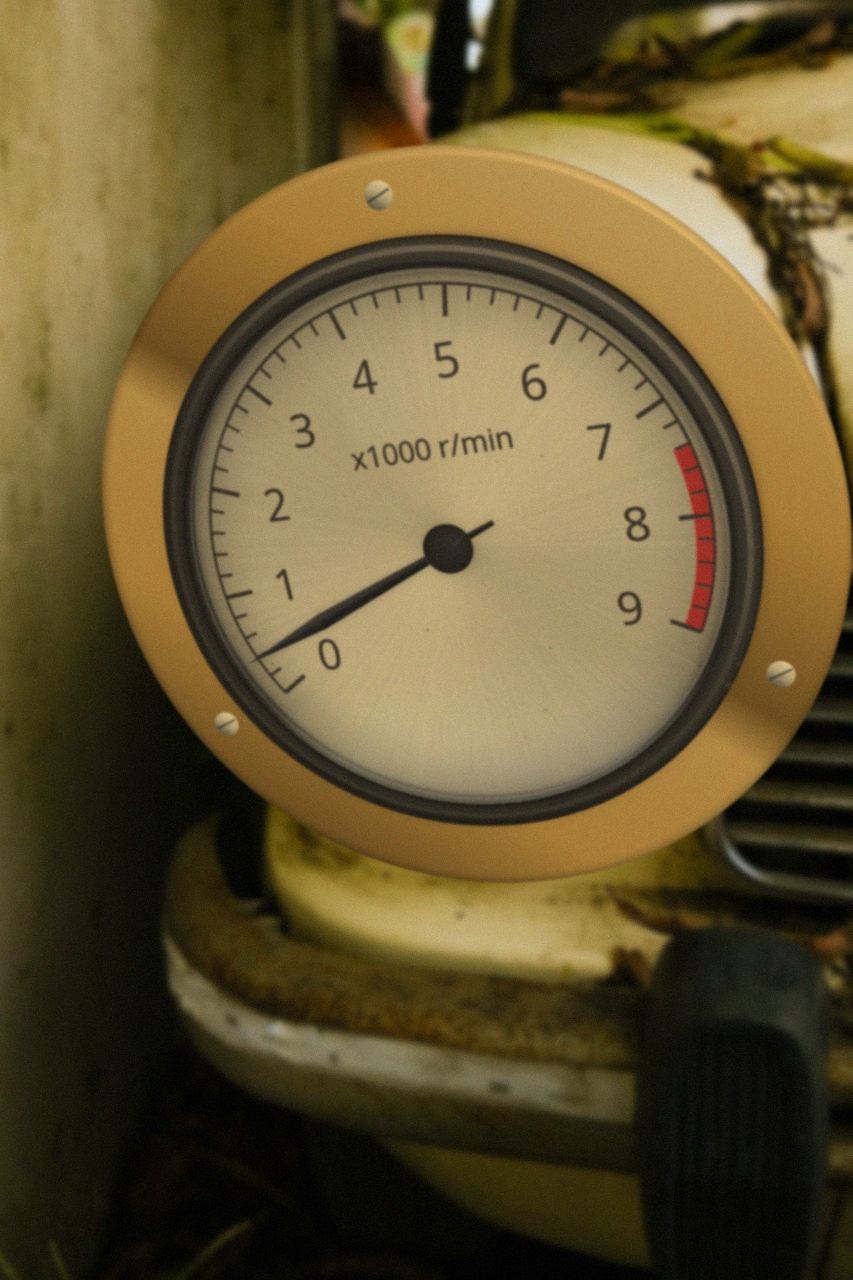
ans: 400; rpm
